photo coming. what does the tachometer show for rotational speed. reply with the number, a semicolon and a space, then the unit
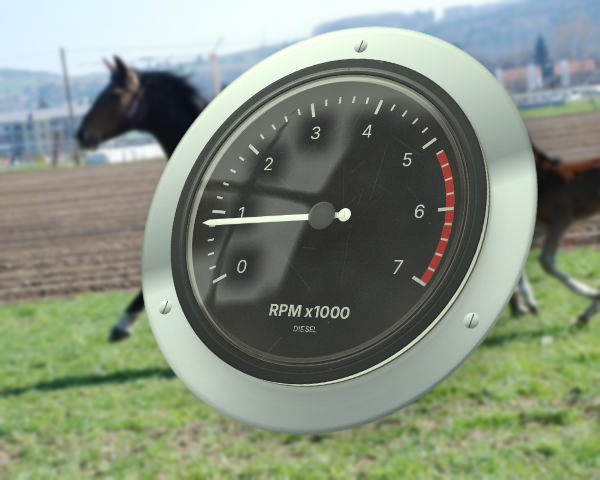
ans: 800; rpm
